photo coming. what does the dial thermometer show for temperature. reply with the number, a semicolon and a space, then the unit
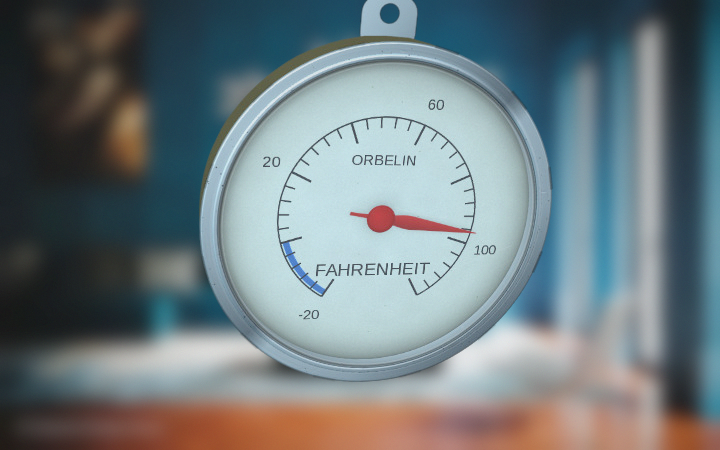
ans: 96; °F
